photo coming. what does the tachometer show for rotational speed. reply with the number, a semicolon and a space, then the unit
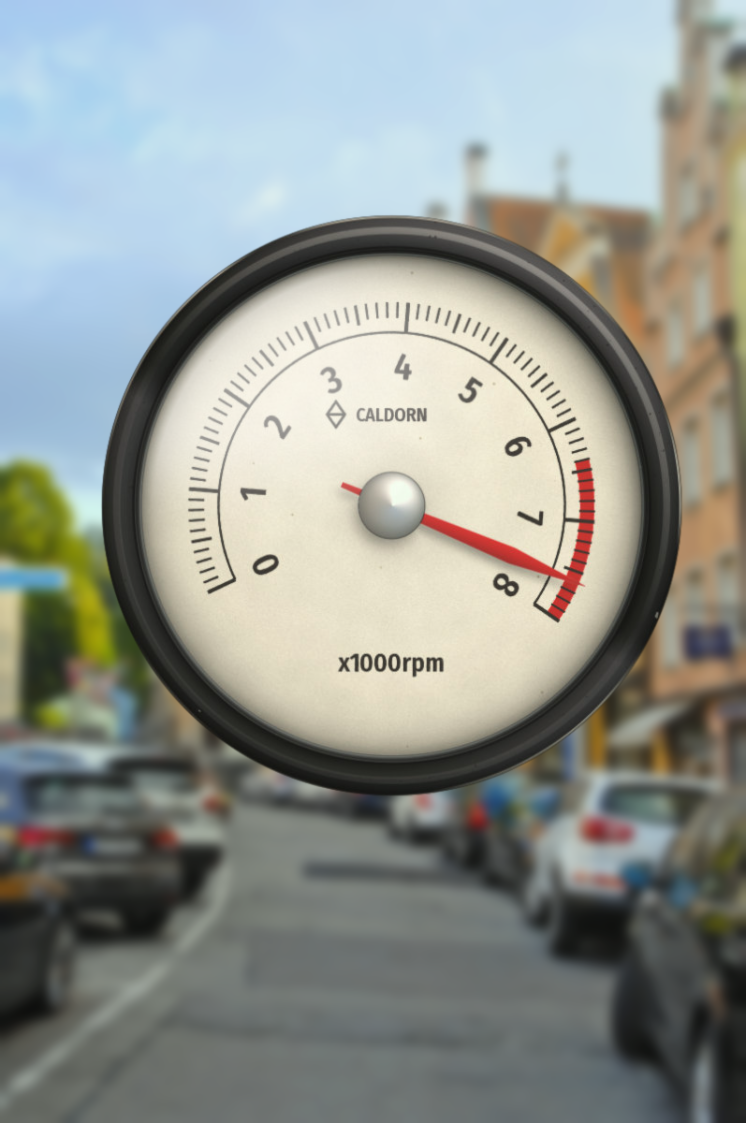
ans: 7600; rpm
